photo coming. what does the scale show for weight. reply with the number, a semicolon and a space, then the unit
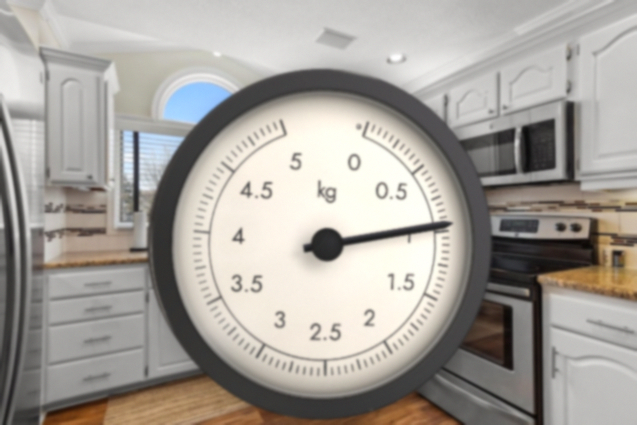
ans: 0.95; kg
